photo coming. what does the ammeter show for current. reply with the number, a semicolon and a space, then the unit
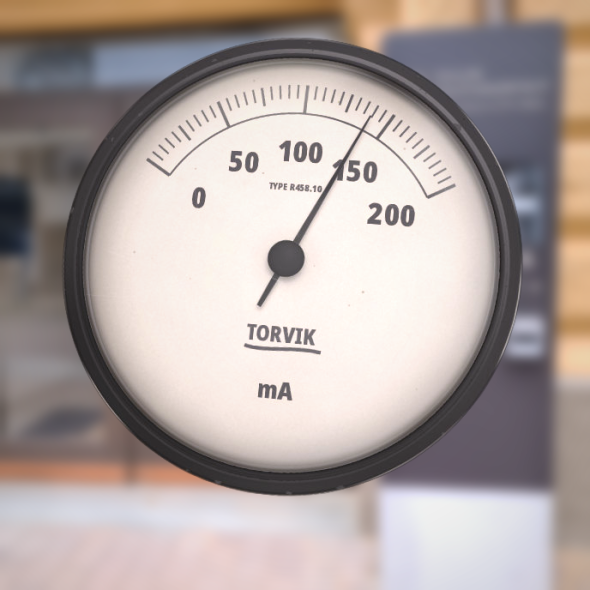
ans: 140; mA
